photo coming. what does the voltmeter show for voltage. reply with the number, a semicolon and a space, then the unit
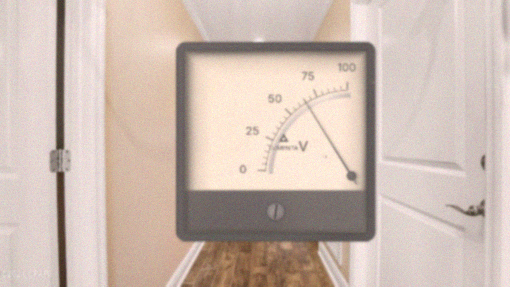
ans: 65; V
